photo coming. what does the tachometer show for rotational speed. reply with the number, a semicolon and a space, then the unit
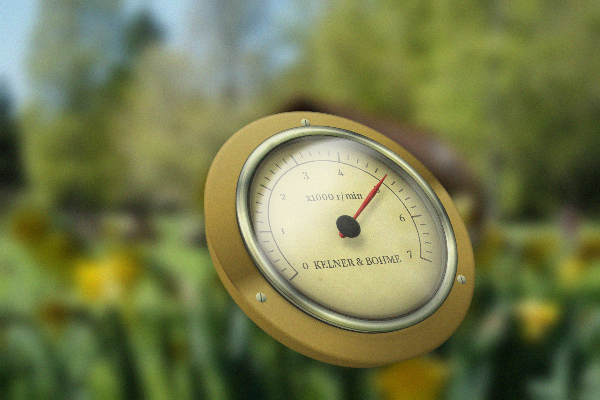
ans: 5000; rpm
